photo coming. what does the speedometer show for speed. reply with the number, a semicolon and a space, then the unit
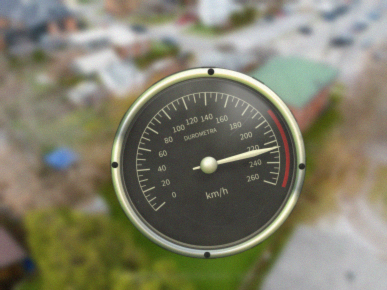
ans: 225; km/h
